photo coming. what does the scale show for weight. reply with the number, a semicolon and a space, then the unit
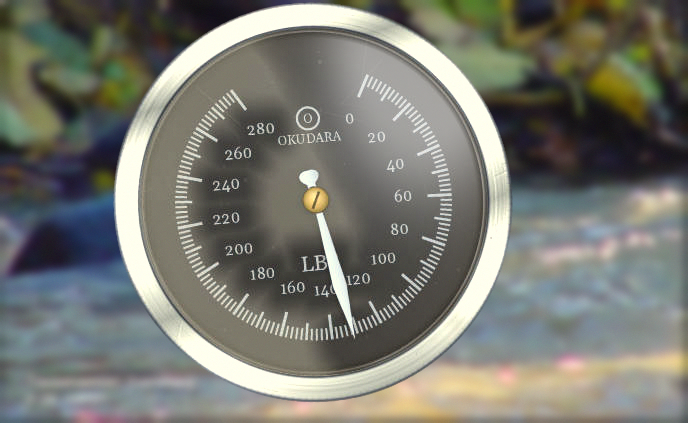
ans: 132; lb
